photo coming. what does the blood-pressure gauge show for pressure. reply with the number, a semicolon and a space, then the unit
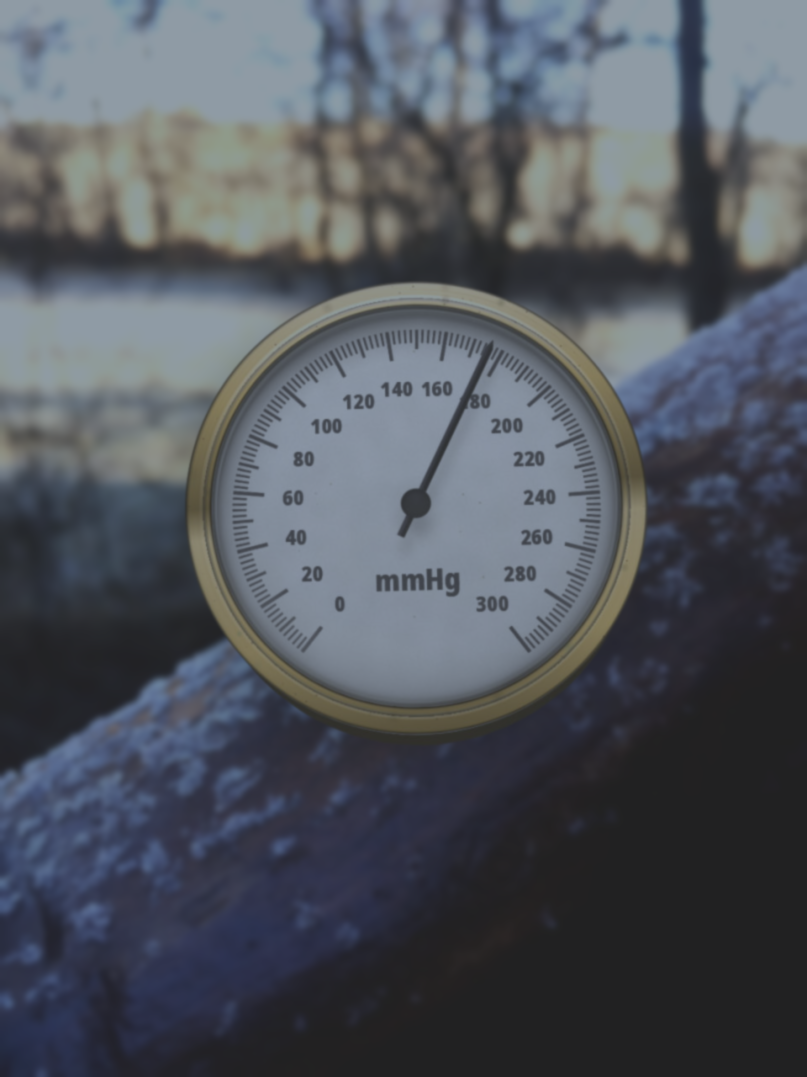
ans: 176; mmHg
